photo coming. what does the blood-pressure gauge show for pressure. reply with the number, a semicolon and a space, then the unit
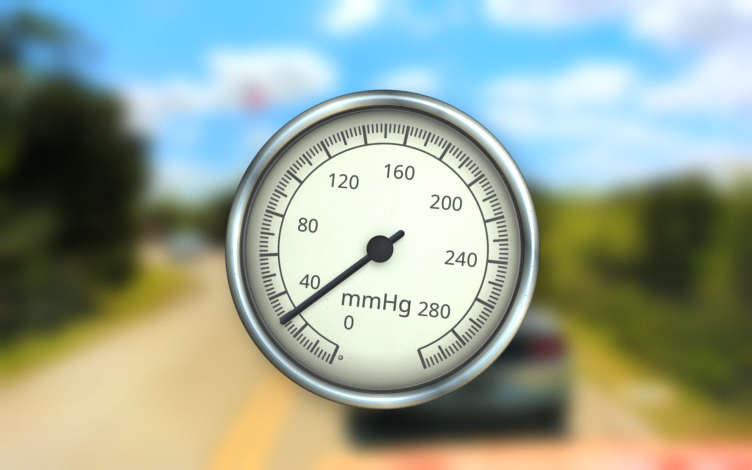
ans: 28; mmHg
